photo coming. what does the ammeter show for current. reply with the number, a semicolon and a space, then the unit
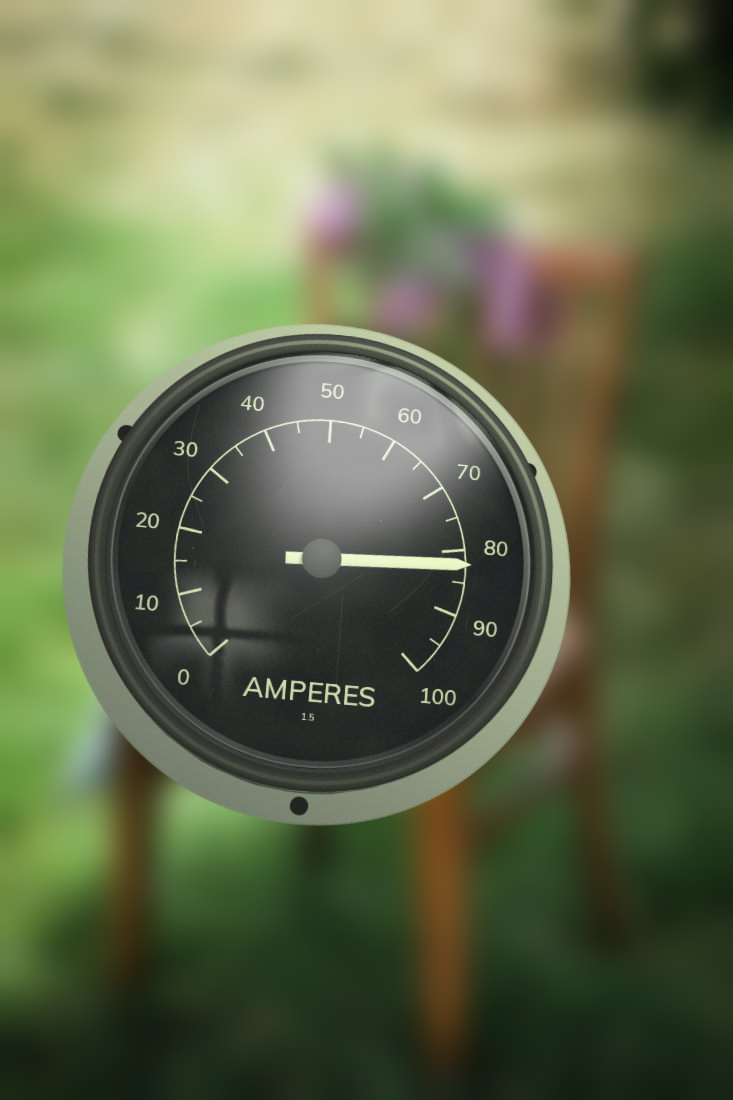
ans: 82.5; A
